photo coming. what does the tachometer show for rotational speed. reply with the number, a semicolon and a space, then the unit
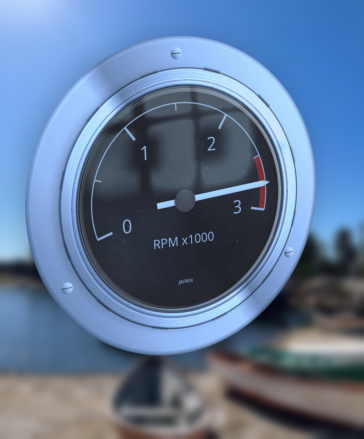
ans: 2750; rpm
